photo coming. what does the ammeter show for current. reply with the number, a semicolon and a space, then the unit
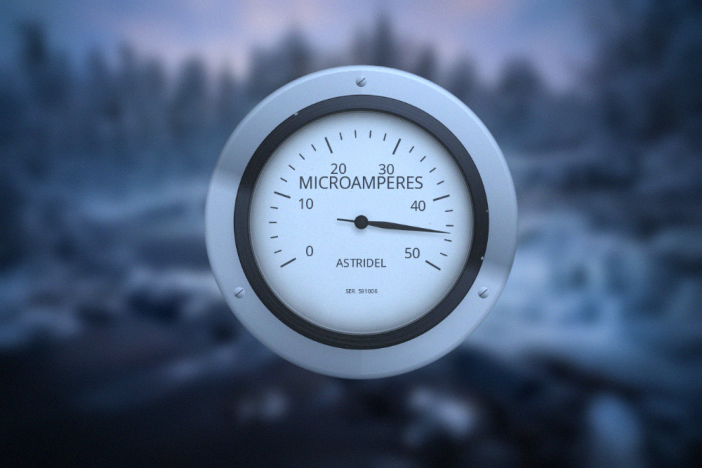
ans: 45; µA
